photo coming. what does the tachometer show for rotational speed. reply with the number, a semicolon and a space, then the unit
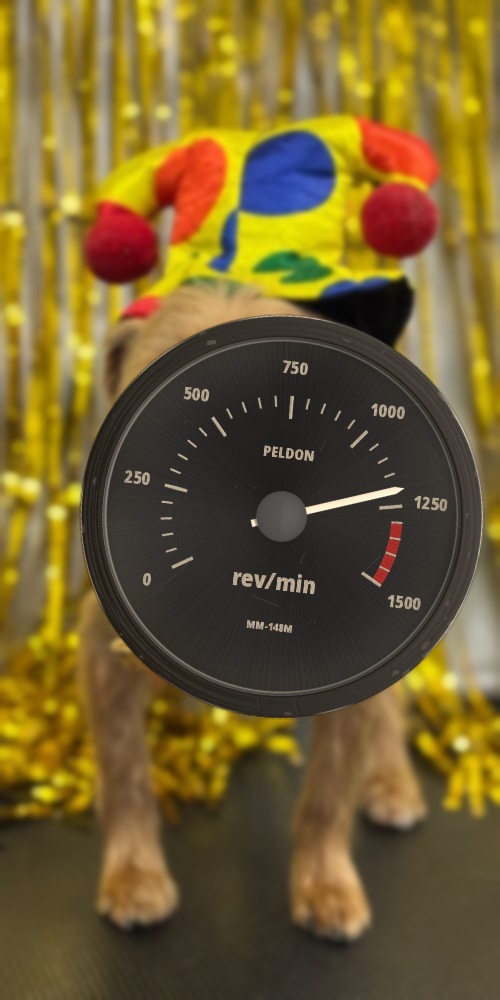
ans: 1200; rpm
